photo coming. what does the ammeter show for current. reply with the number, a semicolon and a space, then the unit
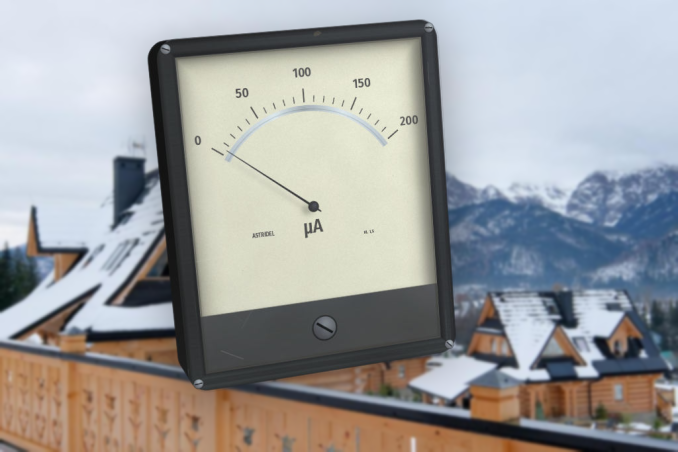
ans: 5; µA
